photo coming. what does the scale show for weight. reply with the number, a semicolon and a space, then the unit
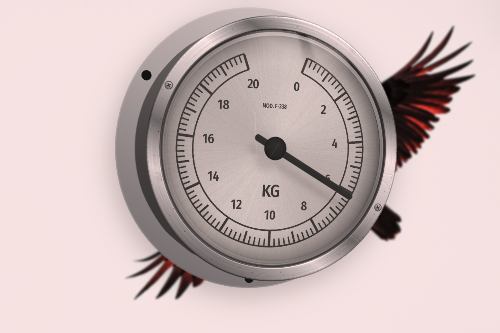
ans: 6.2; kg
